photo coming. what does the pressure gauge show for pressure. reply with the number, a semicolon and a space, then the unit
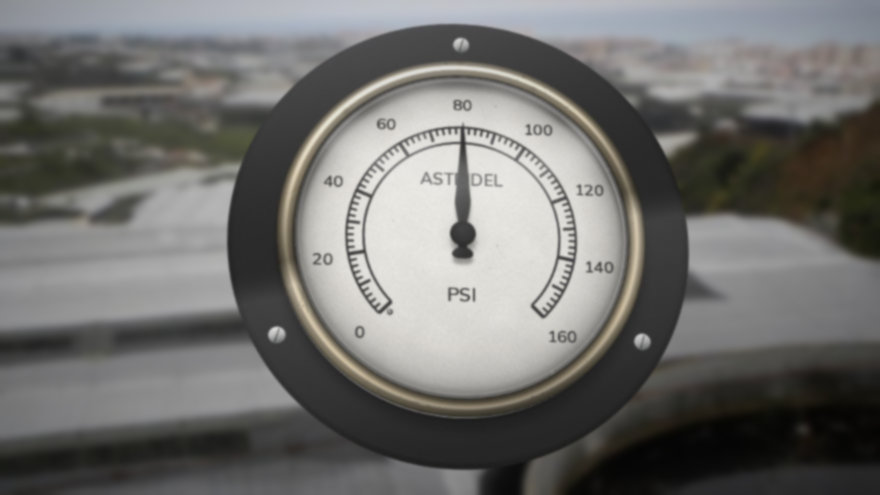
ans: 80; psi
